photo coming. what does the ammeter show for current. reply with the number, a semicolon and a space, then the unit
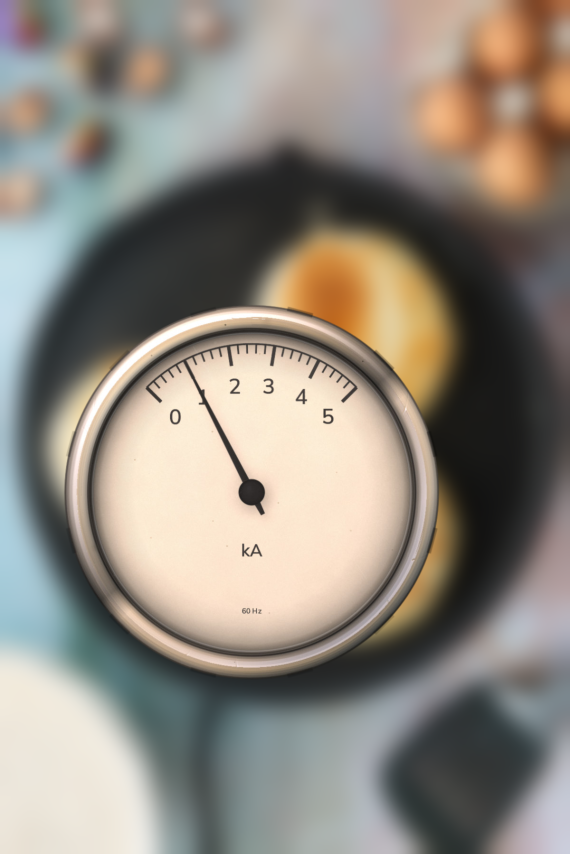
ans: 1; kA
